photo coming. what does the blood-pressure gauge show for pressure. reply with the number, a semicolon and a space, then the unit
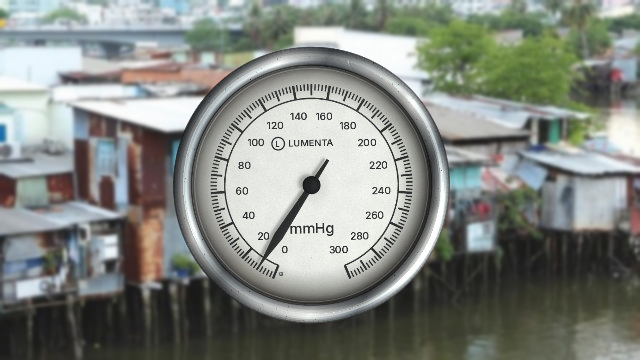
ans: 10; mmHg
